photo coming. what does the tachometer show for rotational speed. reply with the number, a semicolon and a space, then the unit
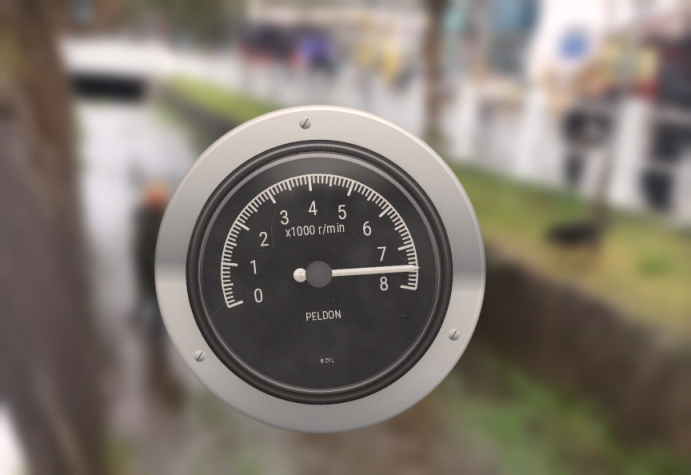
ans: 7500; rpm
